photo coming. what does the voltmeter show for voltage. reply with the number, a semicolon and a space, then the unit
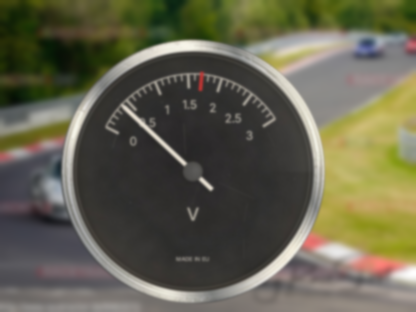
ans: 0.4; V
